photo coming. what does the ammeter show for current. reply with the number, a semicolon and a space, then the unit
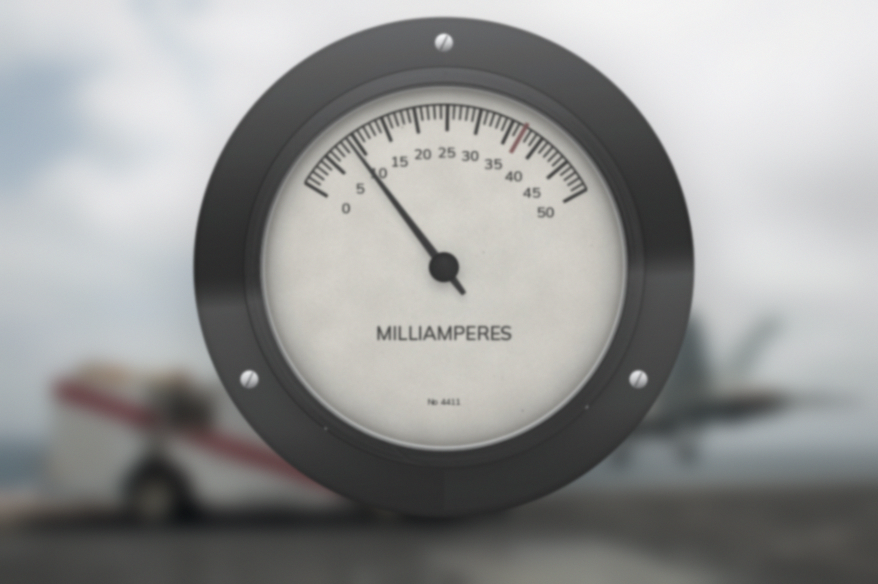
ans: 9; mA
